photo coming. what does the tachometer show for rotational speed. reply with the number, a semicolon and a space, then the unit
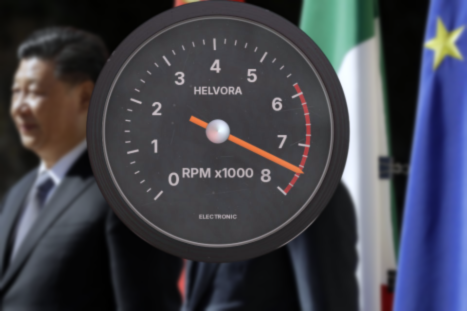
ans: 7500; rpm
